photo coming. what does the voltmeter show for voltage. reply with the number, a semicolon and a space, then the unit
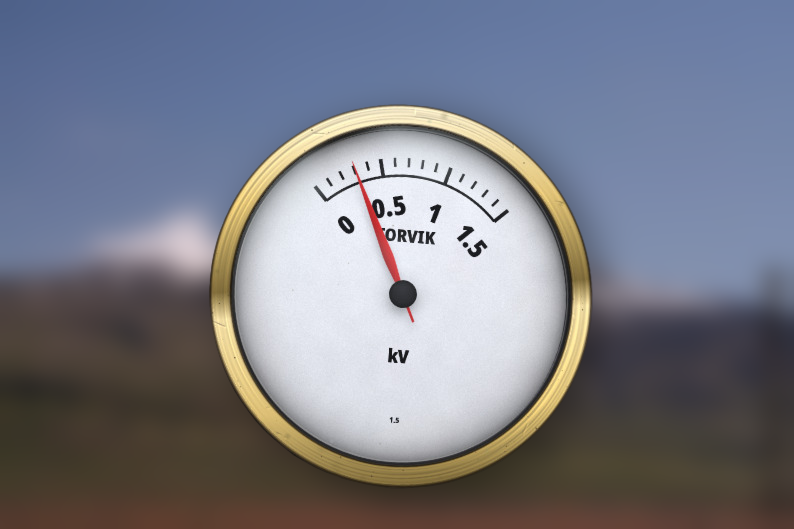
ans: 0.3; kV
